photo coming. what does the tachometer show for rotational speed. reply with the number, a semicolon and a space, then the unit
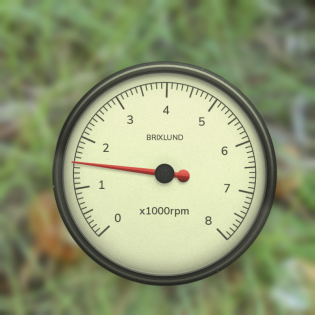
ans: 1500; rpm
